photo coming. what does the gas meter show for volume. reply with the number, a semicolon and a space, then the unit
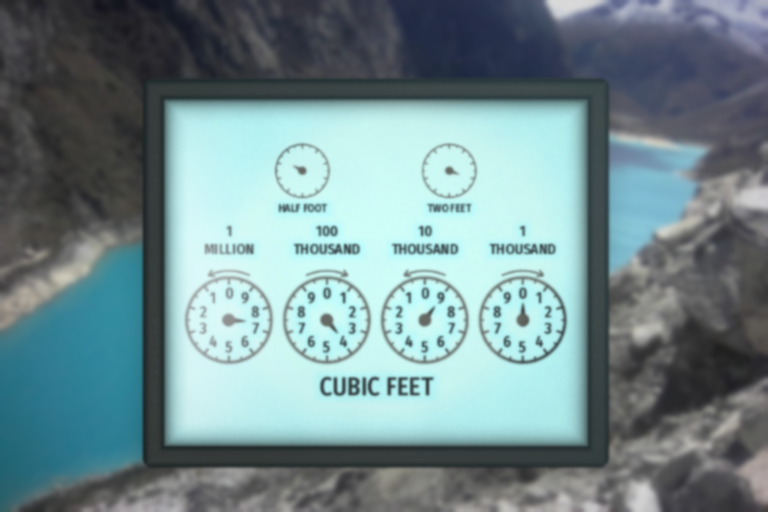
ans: 739000; ft³
